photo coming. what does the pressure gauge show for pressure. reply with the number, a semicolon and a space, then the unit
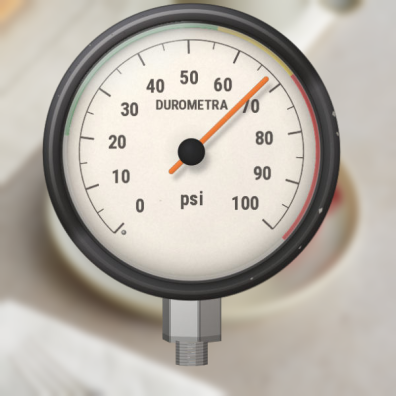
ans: 67.5; psi
